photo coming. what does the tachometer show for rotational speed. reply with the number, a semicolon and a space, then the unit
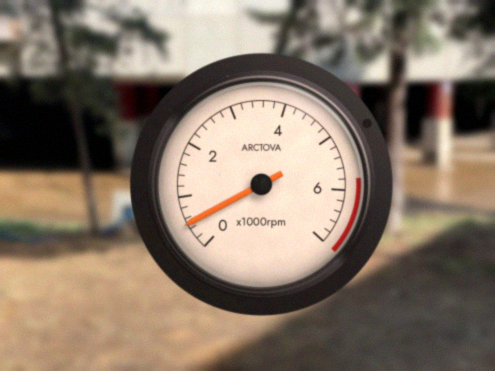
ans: 500; rpm
